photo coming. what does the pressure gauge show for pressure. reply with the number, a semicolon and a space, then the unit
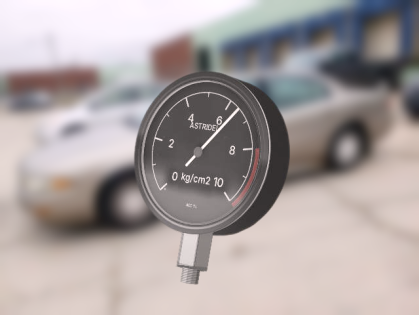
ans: 6.5; kg/cm²
